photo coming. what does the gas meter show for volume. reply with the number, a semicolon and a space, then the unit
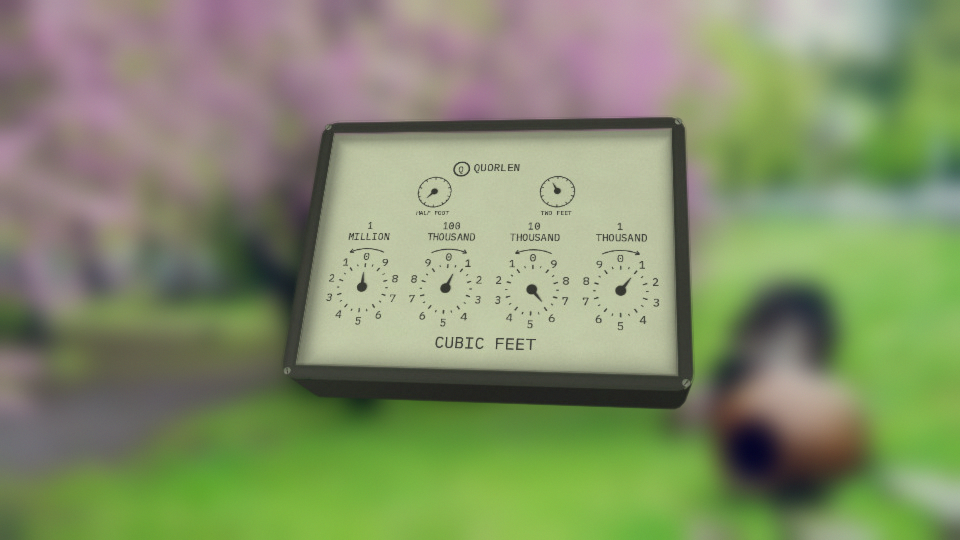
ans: 6100; ft³
